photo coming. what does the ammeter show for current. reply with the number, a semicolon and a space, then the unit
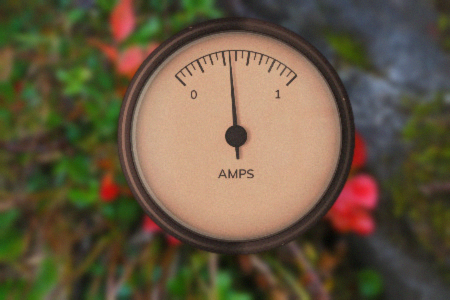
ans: 0.45; A
